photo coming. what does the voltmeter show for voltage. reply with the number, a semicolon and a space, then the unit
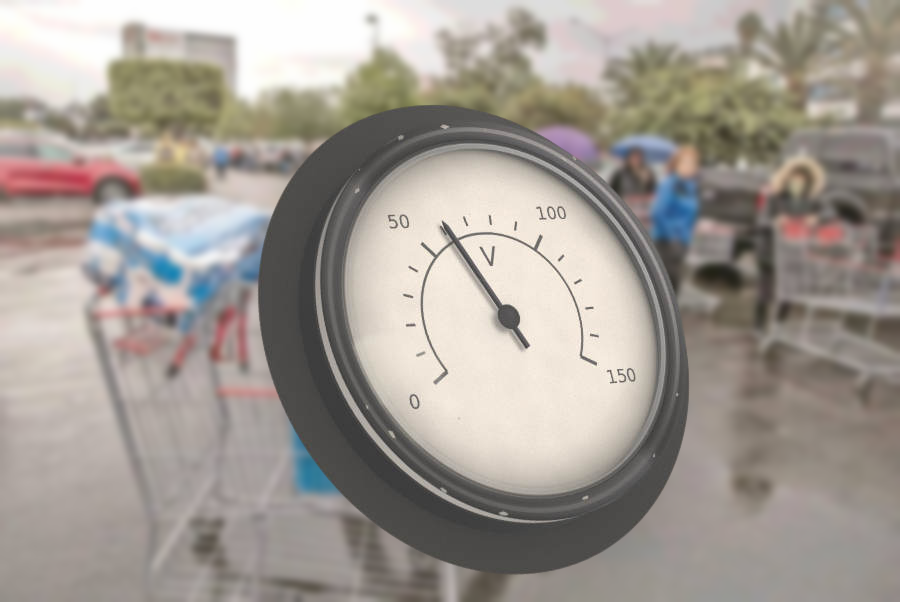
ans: 60; V
